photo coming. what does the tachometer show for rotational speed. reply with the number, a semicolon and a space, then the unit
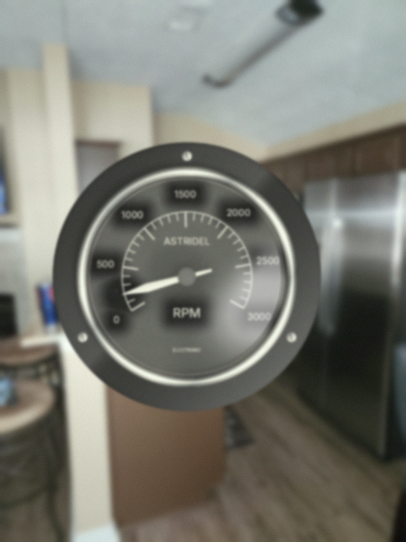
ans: 200; rpm
